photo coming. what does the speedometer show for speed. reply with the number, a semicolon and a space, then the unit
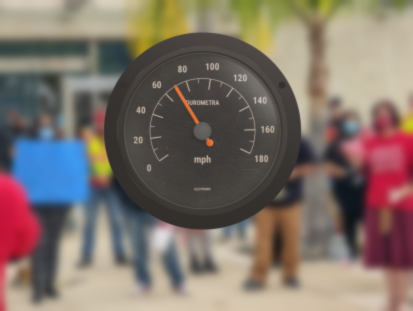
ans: 70; mph
